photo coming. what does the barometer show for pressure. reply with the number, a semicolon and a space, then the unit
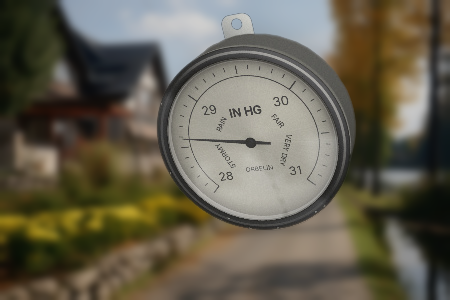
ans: 28.6; inHg
